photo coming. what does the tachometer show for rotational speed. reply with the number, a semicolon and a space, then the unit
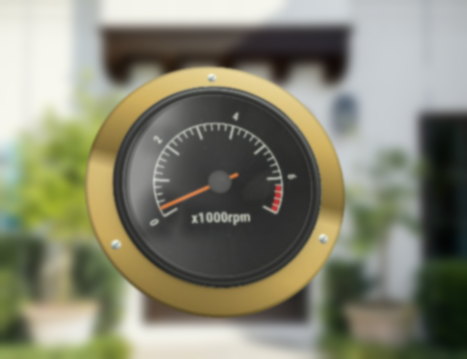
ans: 200; rpm
